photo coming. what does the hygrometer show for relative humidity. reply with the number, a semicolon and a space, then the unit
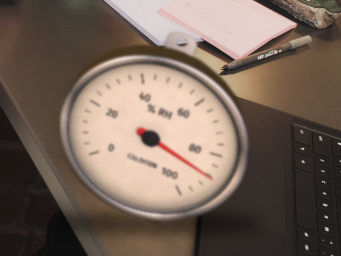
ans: 88; %
